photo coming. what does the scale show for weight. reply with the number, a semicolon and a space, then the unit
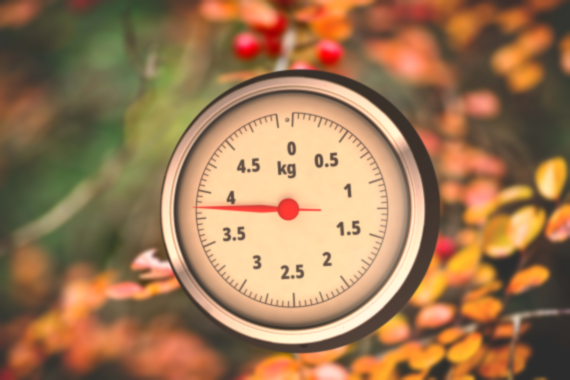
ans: 3.85; kg
